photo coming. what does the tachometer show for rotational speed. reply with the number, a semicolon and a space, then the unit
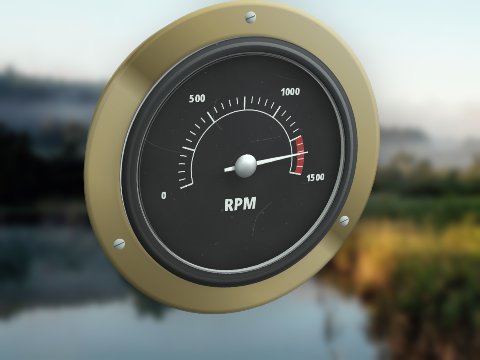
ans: 1350; rpm
